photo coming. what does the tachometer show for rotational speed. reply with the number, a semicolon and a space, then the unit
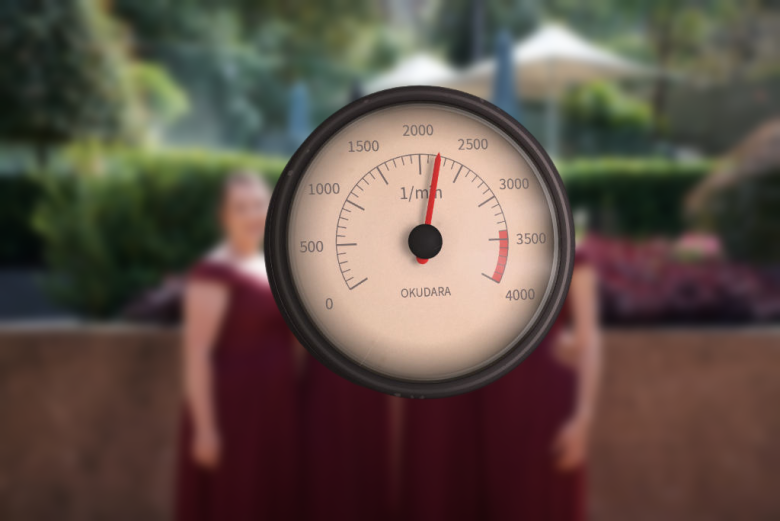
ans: 2200; rpm
